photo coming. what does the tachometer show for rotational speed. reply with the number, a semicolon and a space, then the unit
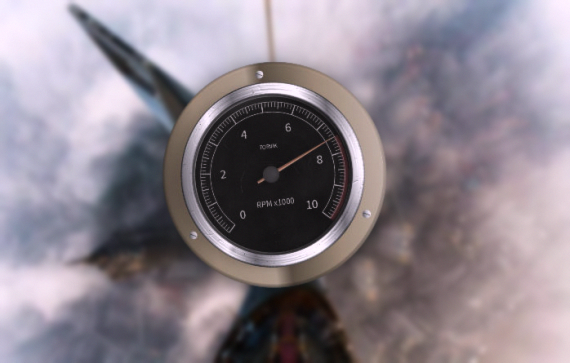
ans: 7500; rpm
